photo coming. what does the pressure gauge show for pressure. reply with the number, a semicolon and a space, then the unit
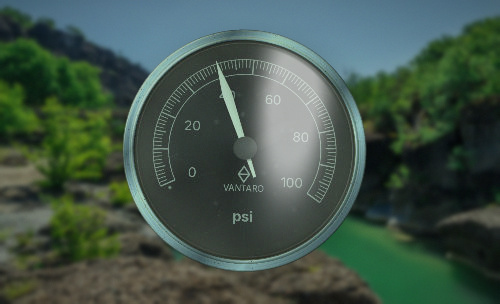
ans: 40; psi
